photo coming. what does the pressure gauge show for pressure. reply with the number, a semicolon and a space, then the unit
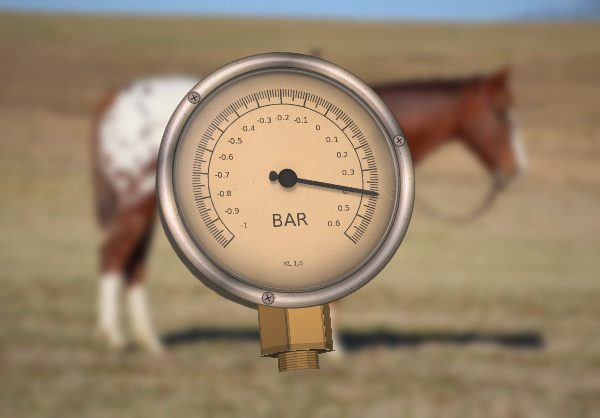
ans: 0.4; bar
